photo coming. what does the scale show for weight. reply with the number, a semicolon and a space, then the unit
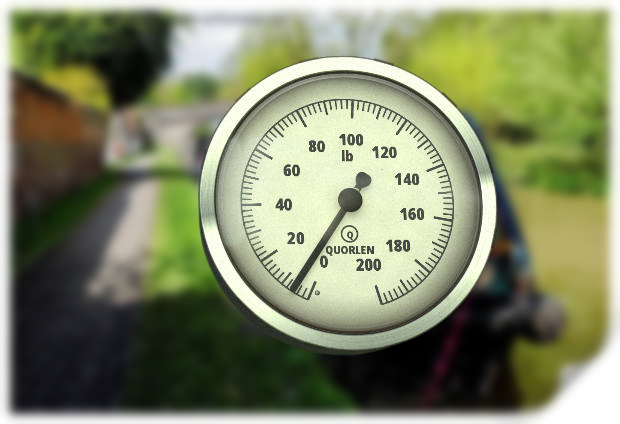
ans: 6; lb
